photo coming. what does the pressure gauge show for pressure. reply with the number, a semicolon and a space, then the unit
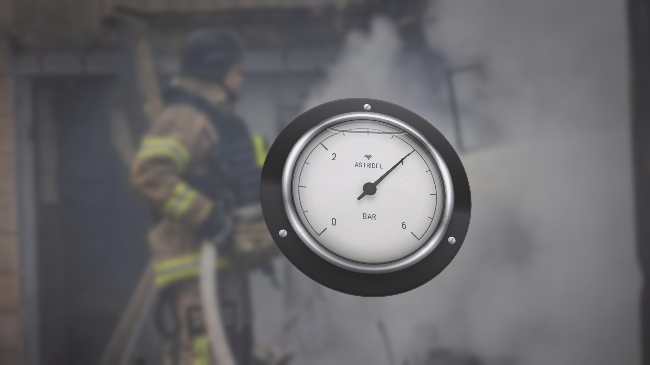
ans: 4; bar
